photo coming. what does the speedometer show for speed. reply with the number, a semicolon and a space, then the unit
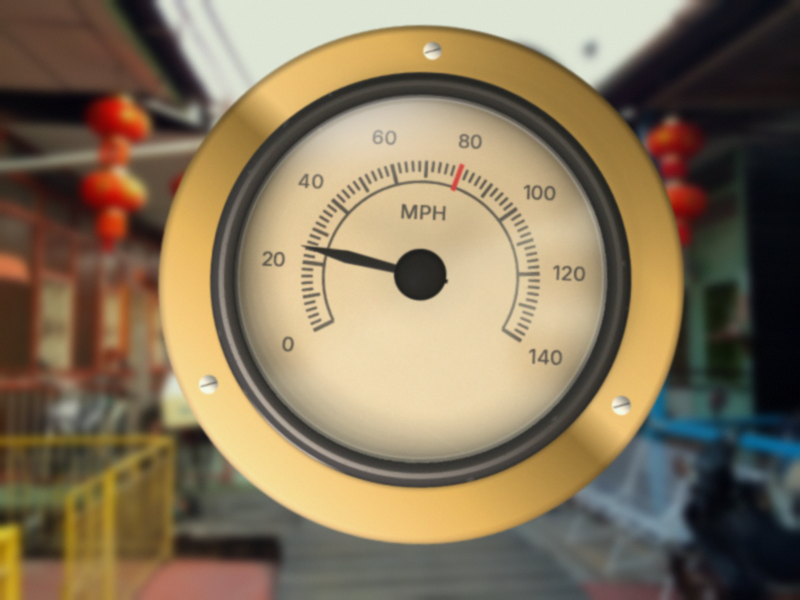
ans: 24; mph
